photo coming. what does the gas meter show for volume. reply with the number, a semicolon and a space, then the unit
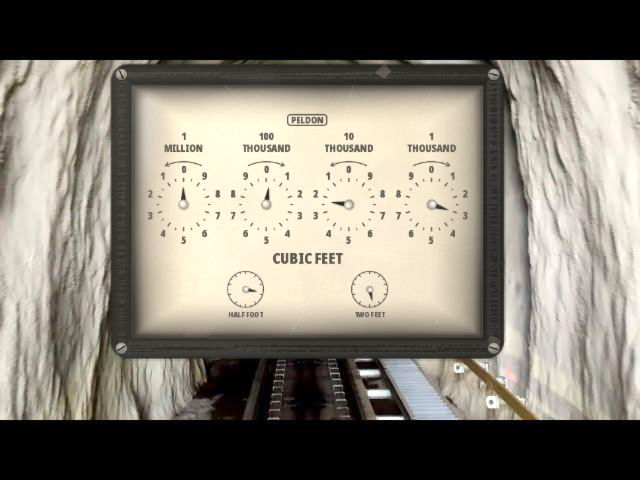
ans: 2300; ft³
